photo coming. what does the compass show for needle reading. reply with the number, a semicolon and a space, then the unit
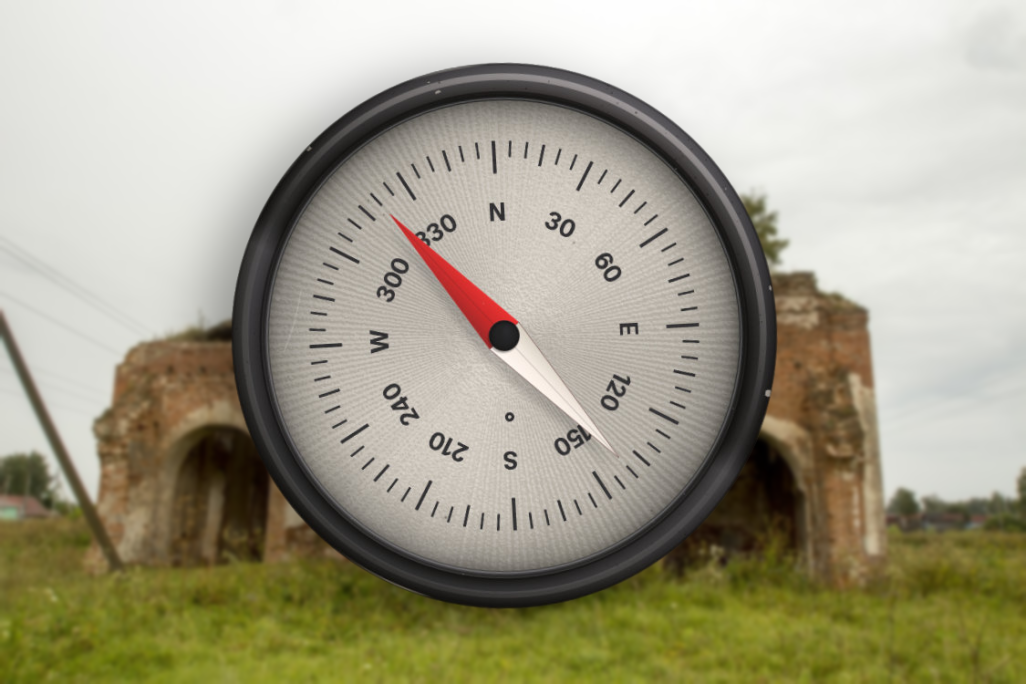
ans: 320; °
